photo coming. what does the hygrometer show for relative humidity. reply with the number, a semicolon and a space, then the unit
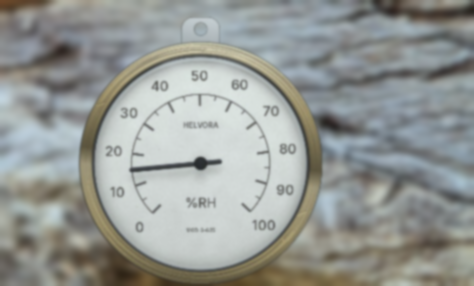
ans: 15; %
